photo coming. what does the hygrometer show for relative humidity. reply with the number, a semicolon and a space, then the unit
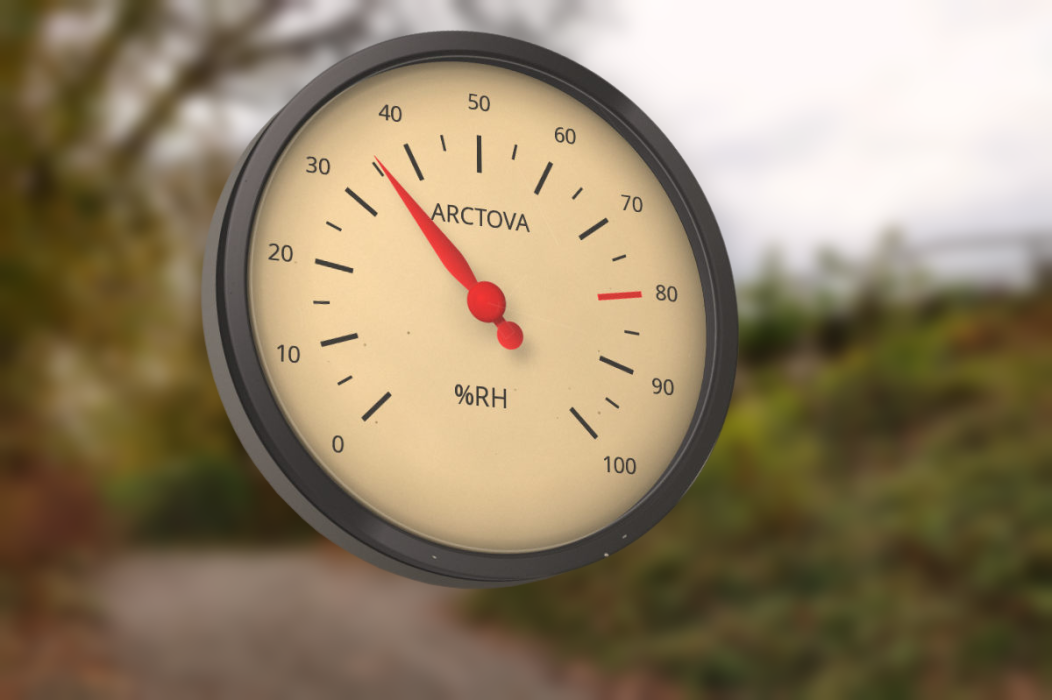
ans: 35; %
